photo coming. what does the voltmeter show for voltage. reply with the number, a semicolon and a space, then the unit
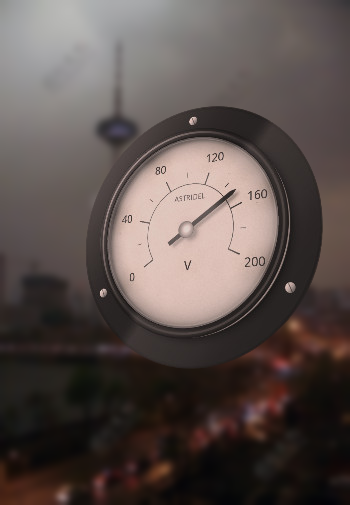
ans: 150; V
